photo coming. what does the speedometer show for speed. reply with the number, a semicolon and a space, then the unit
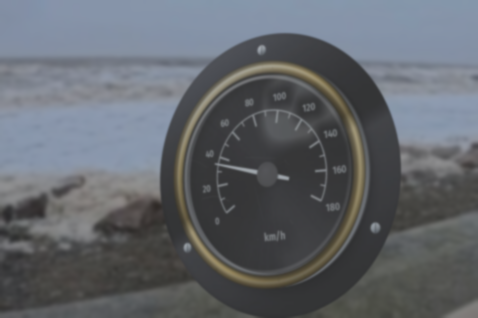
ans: 35; km/h
